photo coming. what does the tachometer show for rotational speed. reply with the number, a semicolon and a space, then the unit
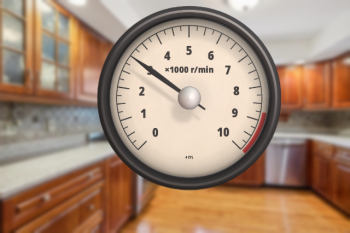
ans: 3000; rpm
